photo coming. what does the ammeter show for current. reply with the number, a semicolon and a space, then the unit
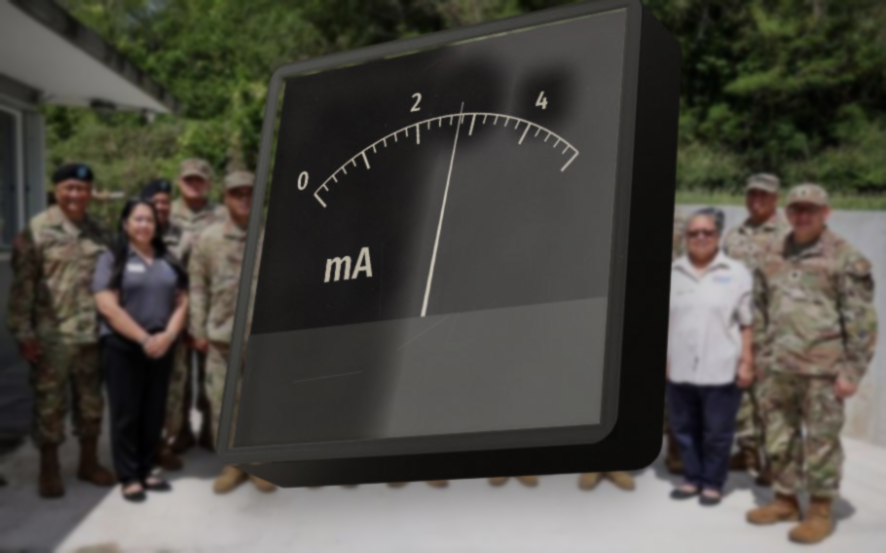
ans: 2.8; mA
